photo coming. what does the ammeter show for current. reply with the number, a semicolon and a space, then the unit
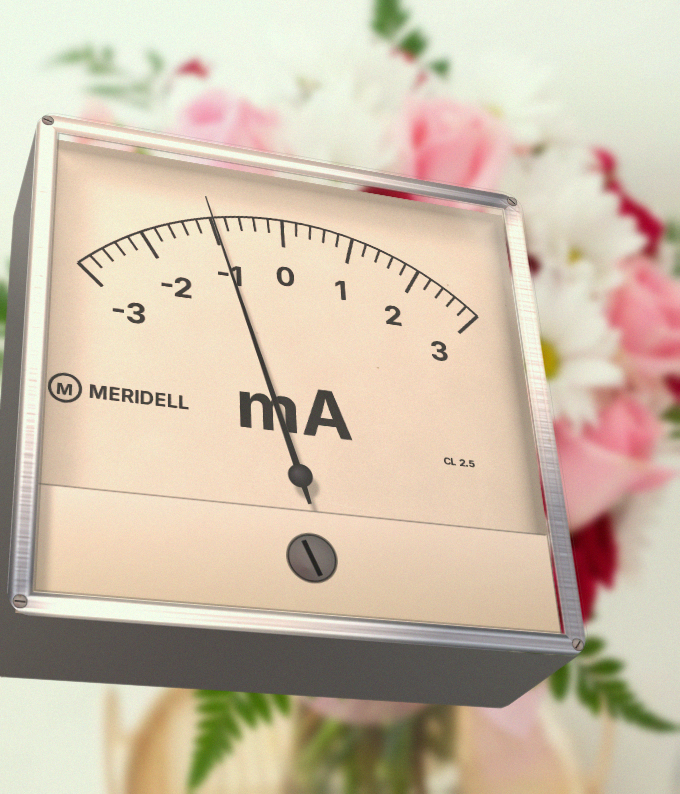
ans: -1; mA
